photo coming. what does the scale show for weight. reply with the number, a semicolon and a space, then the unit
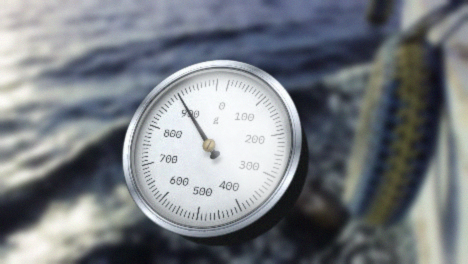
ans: 900; g
